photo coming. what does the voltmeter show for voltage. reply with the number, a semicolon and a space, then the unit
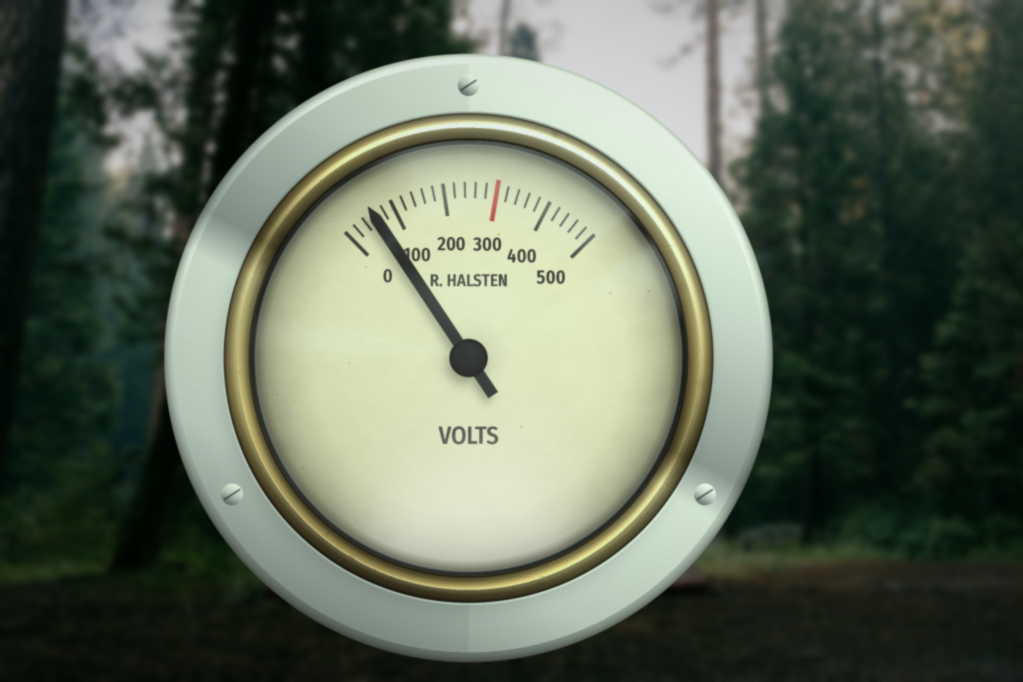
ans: 60; V
